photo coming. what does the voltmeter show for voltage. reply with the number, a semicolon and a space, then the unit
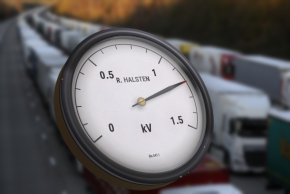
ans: 1.2; kV
